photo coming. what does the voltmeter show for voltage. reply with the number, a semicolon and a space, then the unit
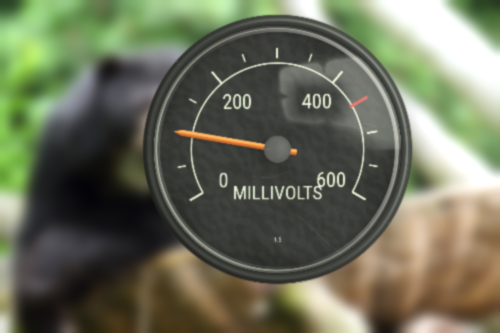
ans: 100; mV
